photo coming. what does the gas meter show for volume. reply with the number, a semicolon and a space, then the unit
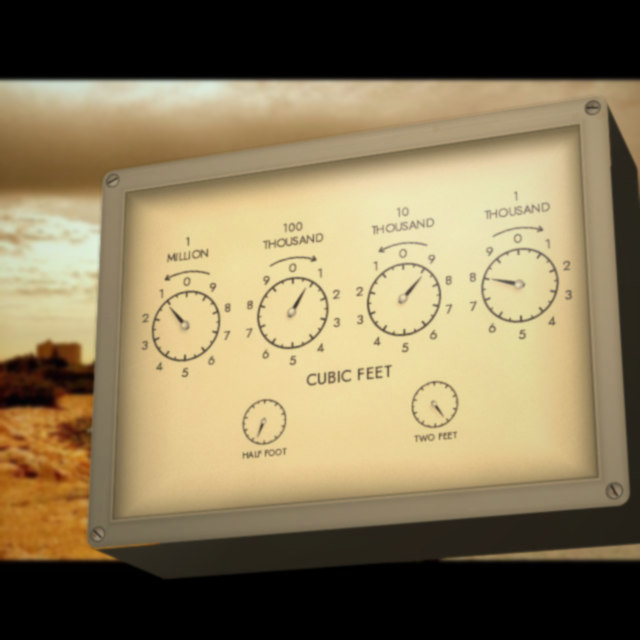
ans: 108800; ft³
